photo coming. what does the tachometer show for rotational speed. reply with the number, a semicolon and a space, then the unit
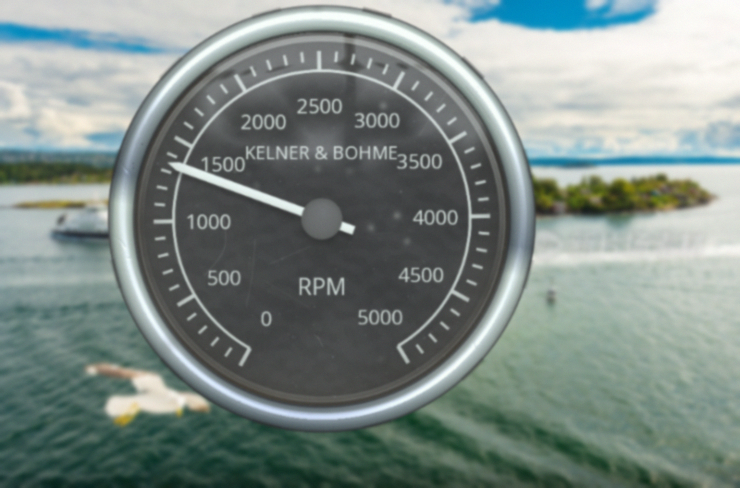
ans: 1350; rpm
